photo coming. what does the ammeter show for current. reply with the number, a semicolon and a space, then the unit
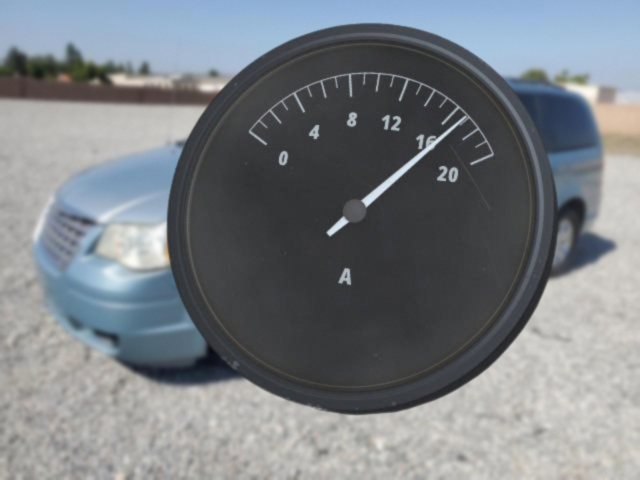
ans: 17; A
